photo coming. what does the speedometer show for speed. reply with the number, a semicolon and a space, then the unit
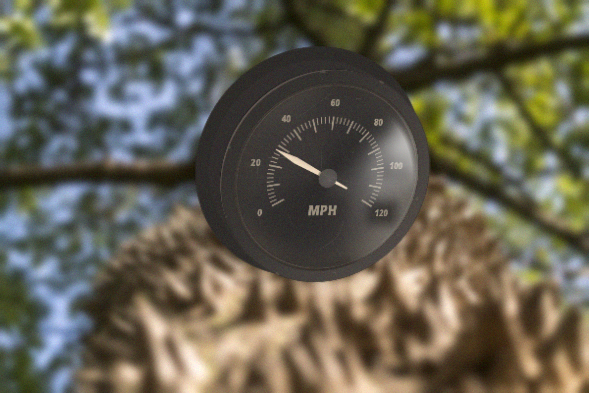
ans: 28; mph
